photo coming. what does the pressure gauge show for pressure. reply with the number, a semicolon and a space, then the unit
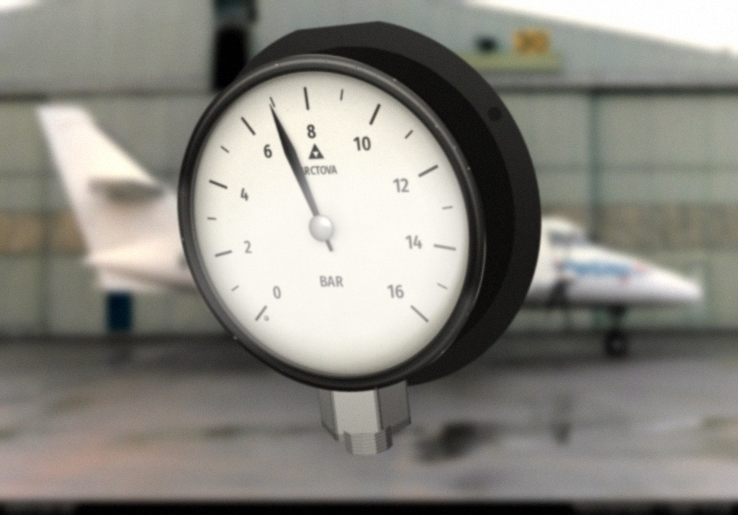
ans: 7; bar
